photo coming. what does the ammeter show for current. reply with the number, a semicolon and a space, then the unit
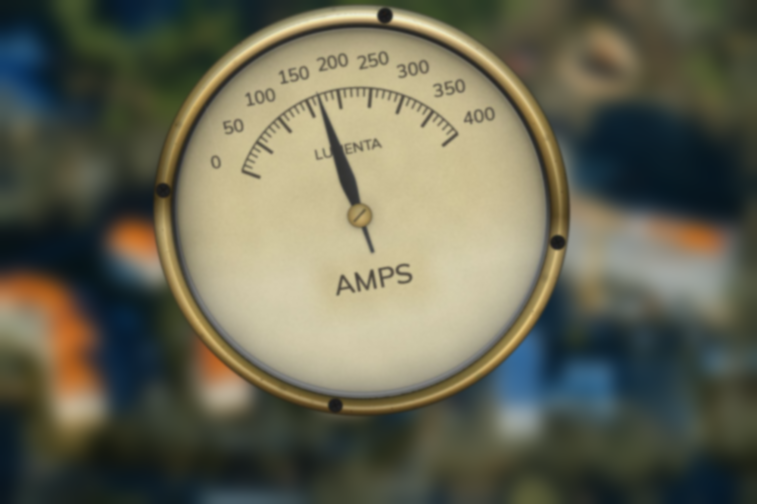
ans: 170; A
